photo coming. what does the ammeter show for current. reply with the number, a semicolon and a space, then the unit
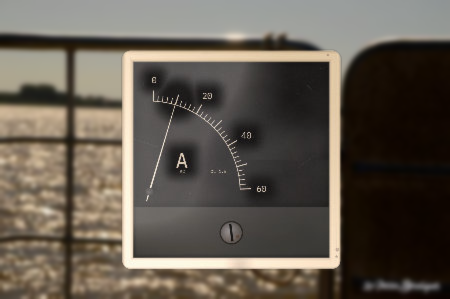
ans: 10; A
